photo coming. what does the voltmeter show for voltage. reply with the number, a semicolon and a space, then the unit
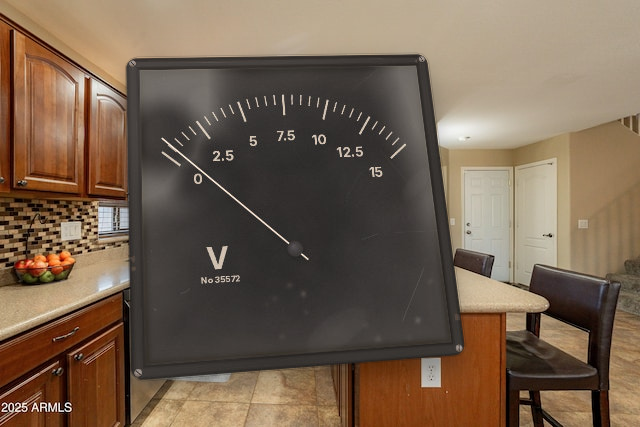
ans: 0.5; V
